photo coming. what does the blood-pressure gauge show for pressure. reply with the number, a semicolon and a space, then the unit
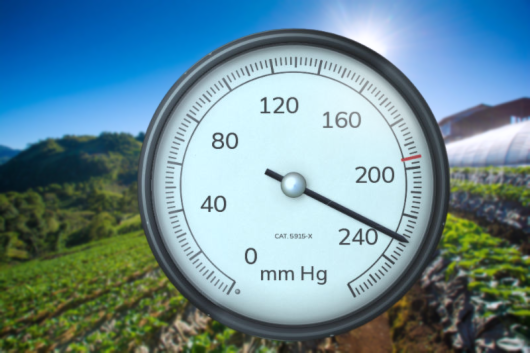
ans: 230; mmHg
